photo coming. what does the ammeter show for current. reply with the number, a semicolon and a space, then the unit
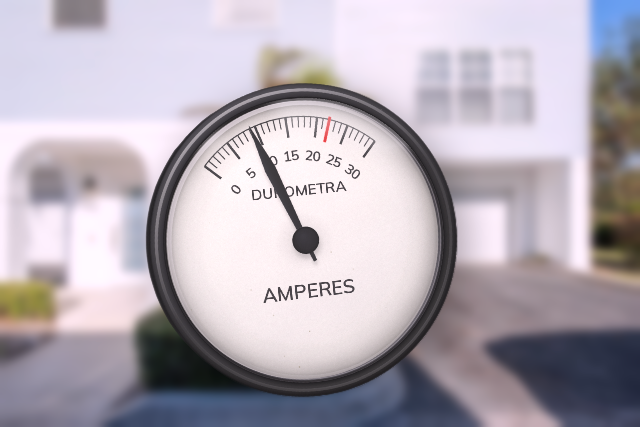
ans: 9; A
